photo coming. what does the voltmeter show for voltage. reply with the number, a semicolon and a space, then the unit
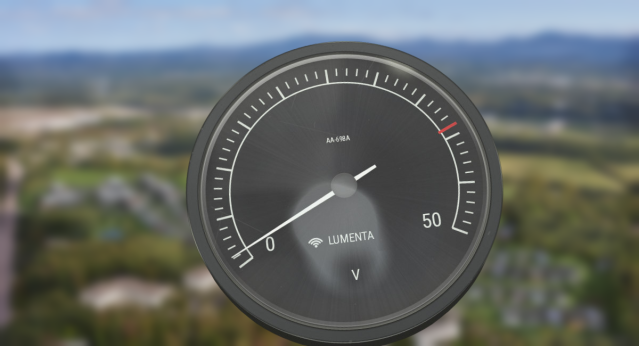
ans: 1; V
